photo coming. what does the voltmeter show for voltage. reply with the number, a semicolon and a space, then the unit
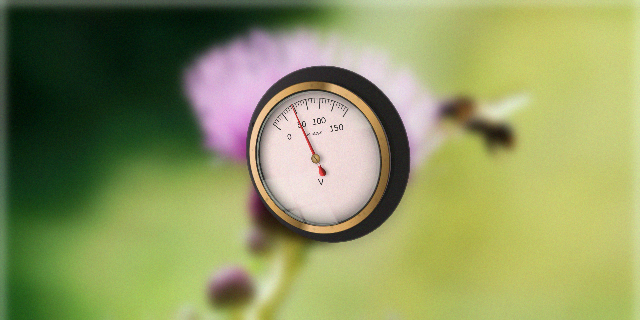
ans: 50; V
